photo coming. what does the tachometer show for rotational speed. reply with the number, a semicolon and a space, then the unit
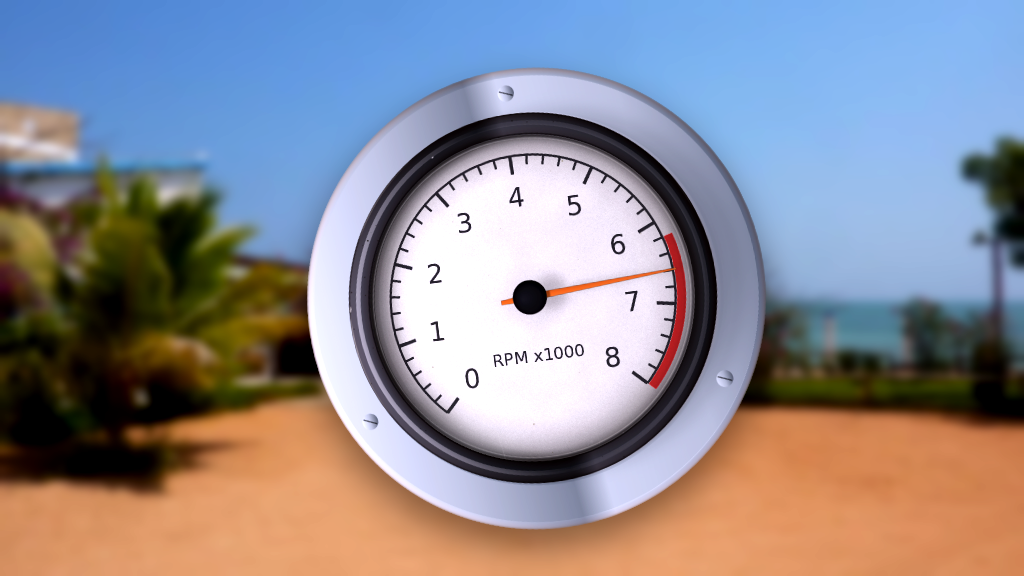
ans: 6600; rpm
